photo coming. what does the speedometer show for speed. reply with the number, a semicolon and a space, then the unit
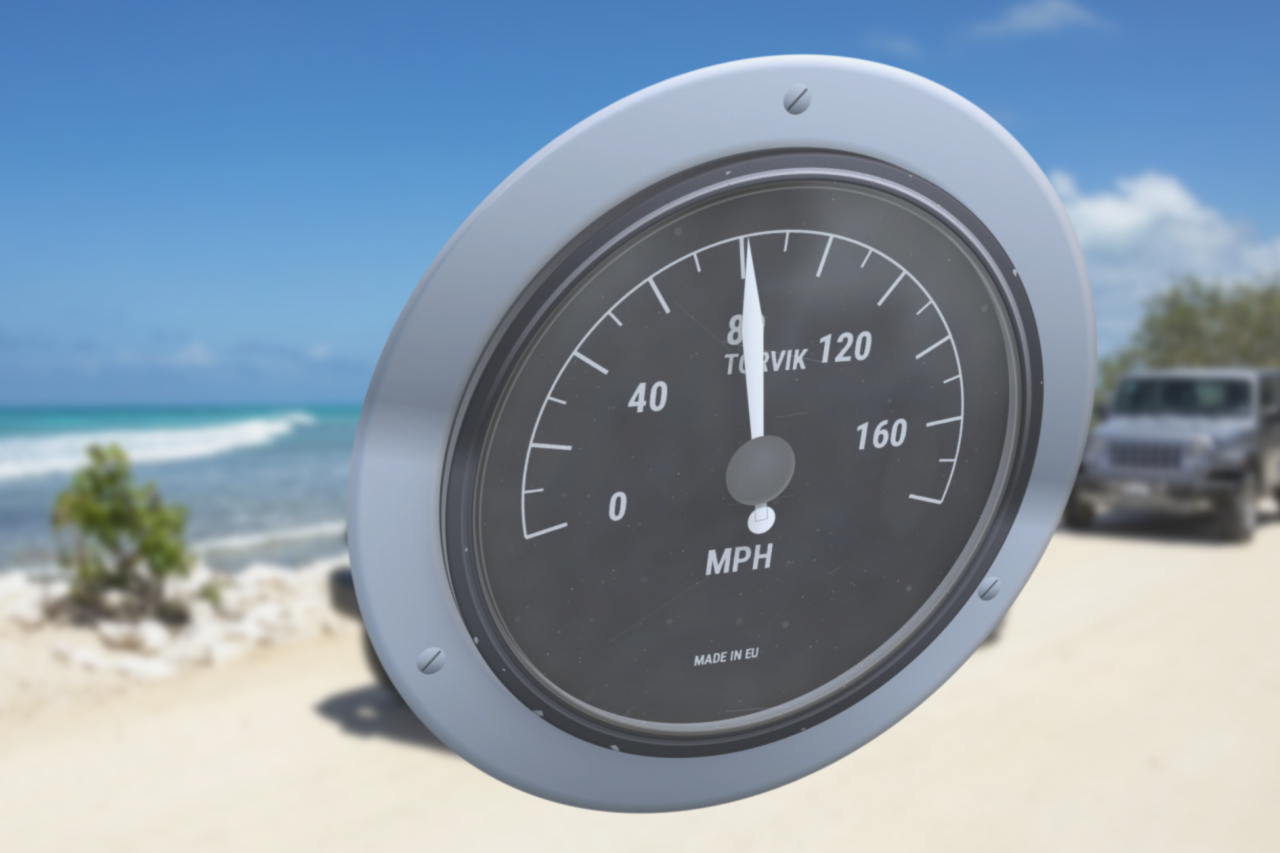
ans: 80; mph
